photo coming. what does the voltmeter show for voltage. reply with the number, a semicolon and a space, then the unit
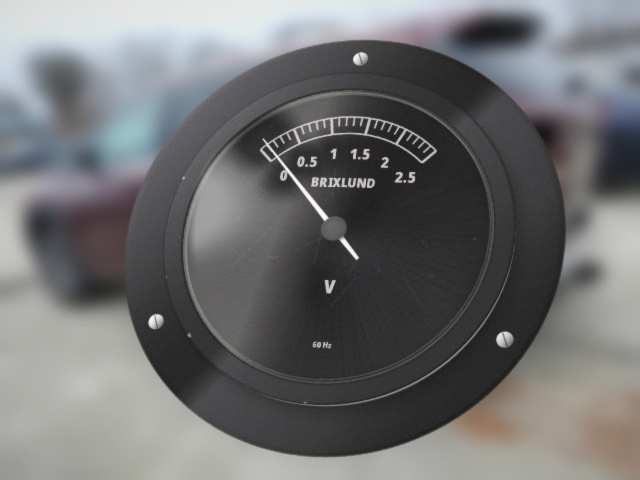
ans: 0.1; V
